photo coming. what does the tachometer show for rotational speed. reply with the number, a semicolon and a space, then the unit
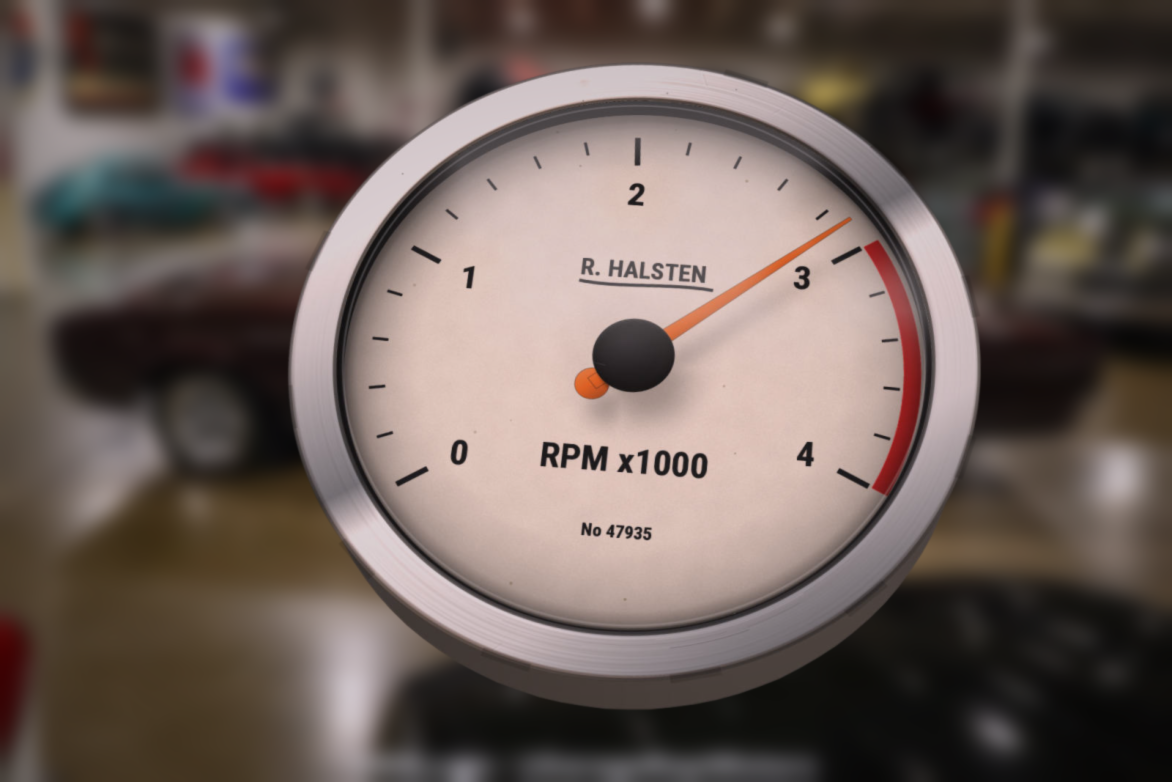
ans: 2900; rpm
